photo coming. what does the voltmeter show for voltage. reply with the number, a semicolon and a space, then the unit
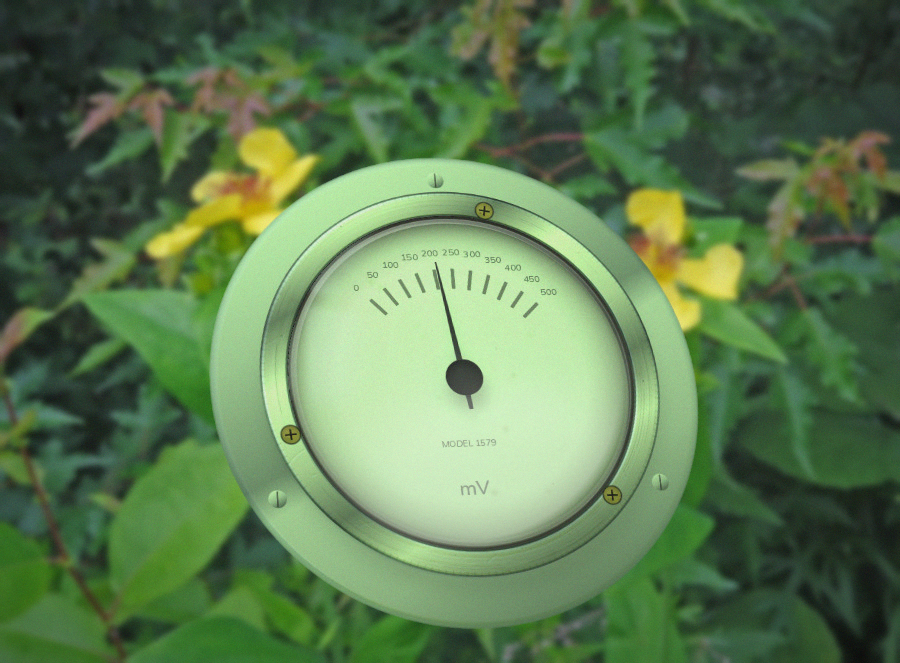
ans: 200; mV
